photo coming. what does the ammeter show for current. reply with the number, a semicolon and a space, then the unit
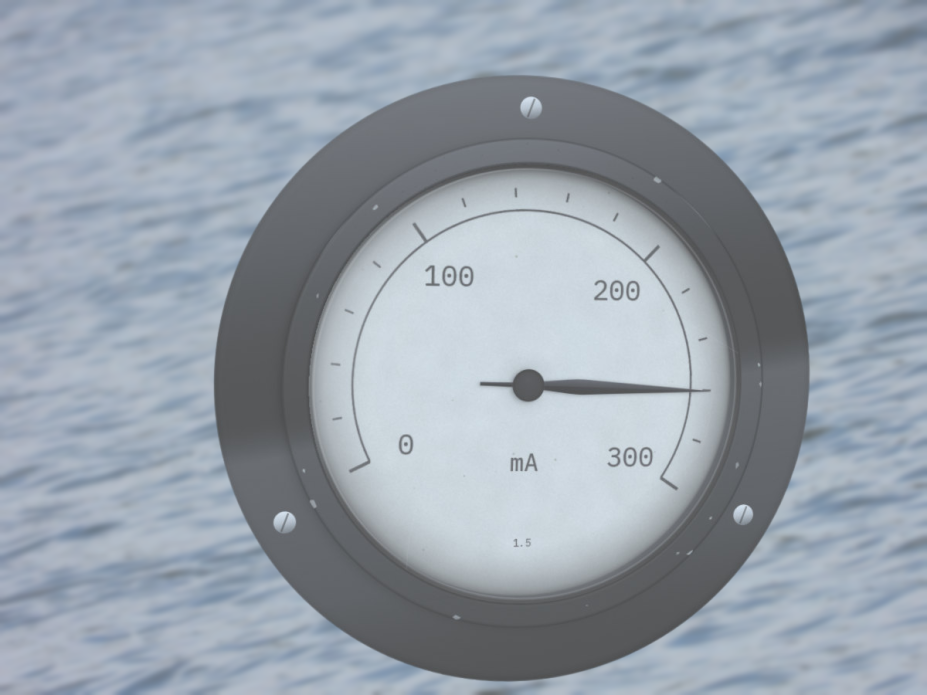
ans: 260; mA
